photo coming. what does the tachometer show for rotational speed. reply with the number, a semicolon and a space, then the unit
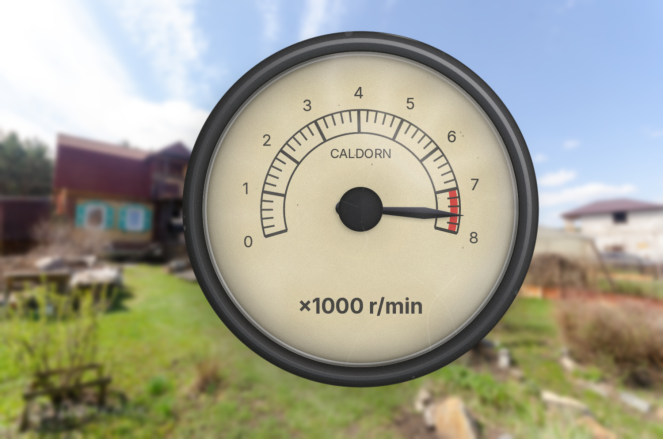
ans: 7600; rpm
